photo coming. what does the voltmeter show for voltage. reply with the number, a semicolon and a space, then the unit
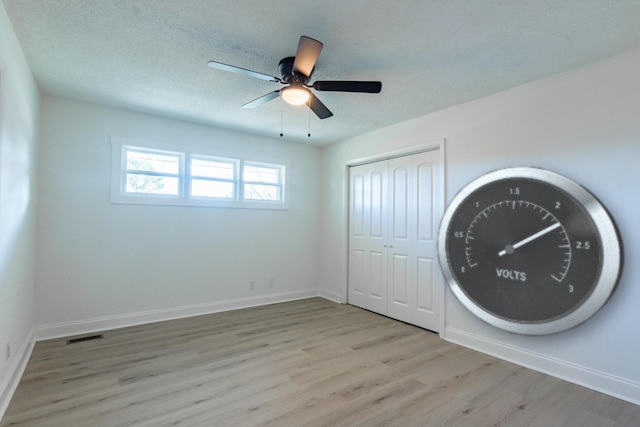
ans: 2.2; V
